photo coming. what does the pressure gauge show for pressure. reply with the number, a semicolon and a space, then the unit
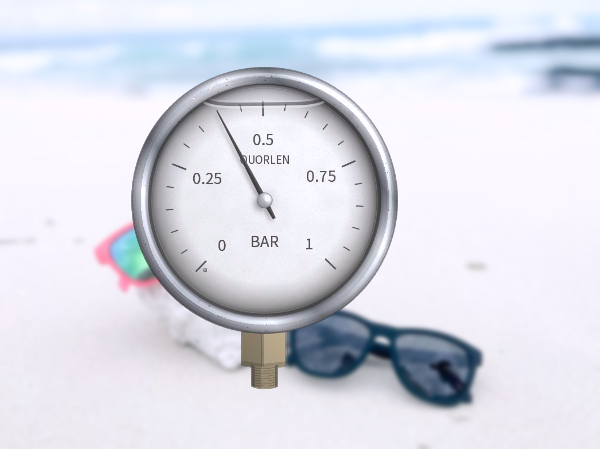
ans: 0.4; bar
